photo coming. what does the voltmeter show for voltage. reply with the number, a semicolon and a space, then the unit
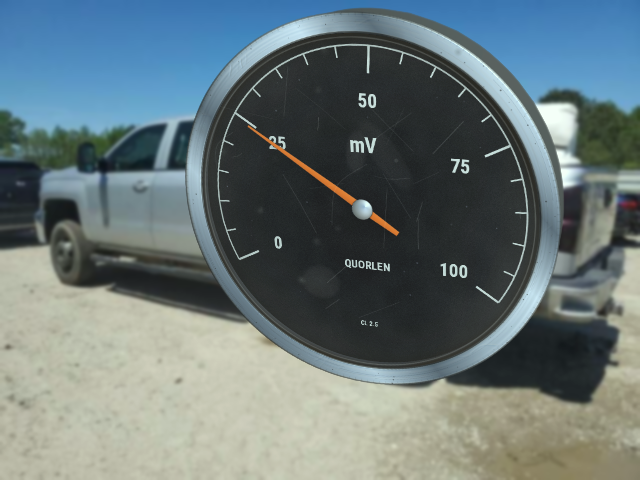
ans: 25; mV
